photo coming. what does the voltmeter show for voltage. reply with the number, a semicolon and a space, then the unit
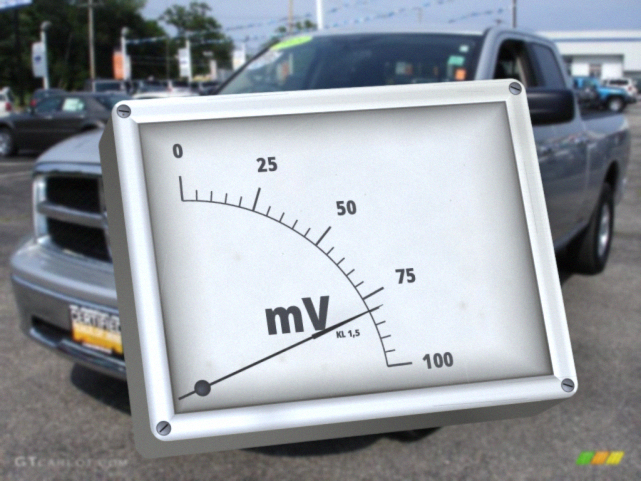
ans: 80; mV
